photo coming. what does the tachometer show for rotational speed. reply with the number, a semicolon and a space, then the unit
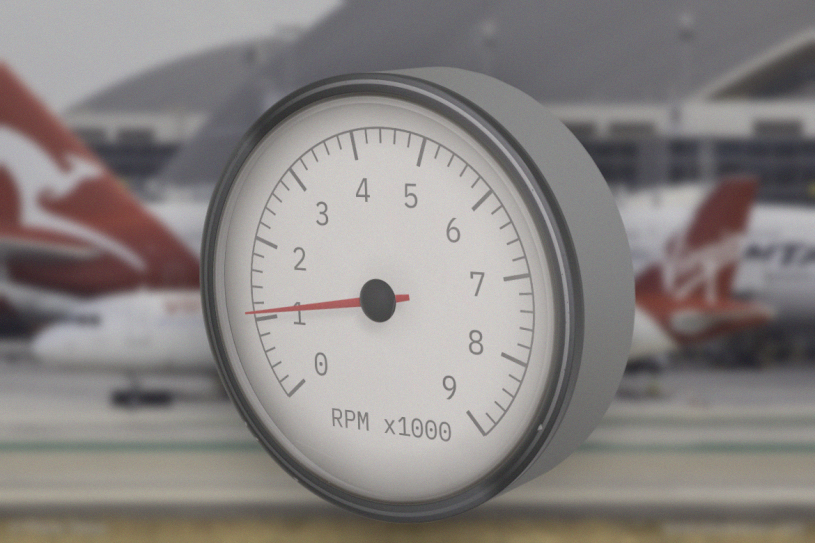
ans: 1100; rpm
